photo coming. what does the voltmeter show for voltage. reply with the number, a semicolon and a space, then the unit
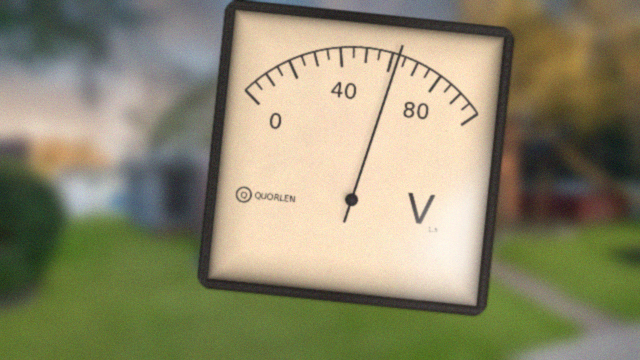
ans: 62.5; V
